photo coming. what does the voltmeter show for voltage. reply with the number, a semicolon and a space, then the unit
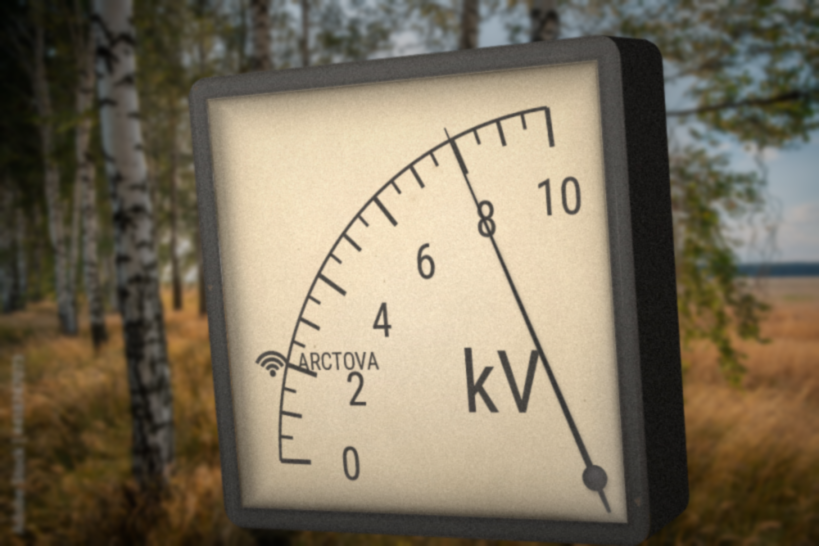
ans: 8; kV
